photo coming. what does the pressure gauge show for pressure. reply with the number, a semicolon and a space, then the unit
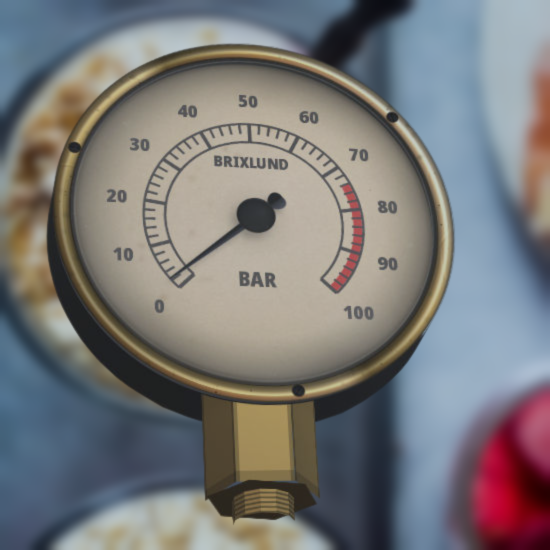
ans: 2; bar
